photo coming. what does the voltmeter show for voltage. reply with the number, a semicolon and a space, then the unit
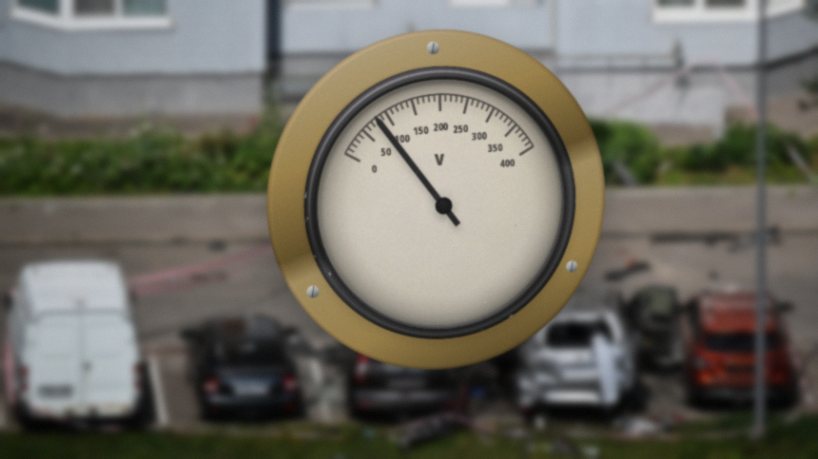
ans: 80; V
